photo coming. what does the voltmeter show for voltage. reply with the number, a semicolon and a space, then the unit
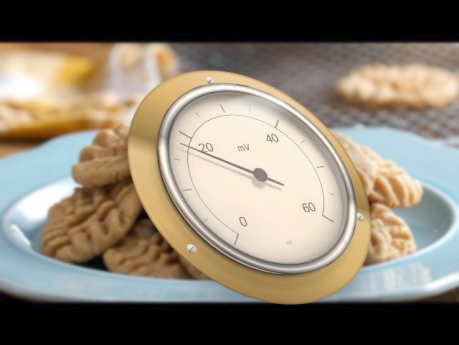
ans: 17.5; mV
